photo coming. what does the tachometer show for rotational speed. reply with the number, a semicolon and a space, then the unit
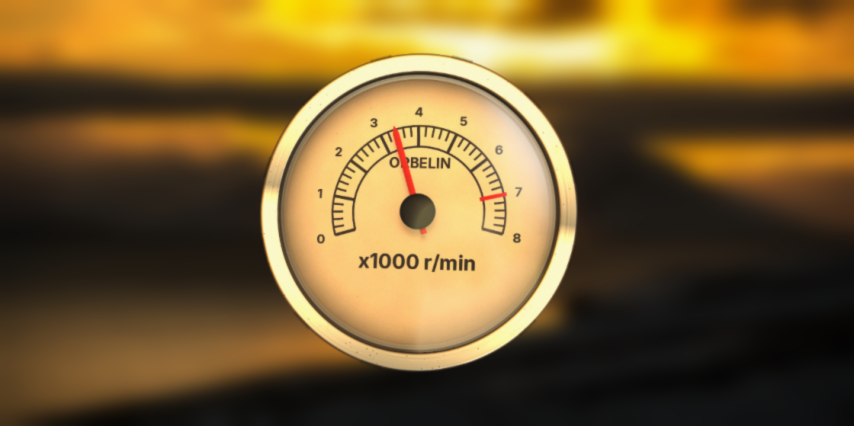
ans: 3400; rpm
